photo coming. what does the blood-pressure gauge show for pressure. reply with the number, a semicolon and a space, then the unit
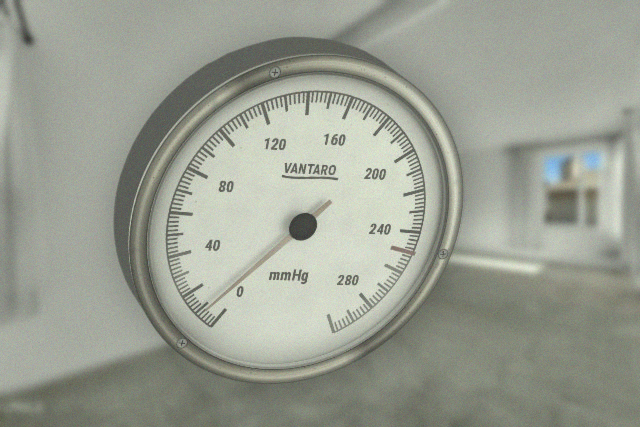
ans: 10; mmHg
